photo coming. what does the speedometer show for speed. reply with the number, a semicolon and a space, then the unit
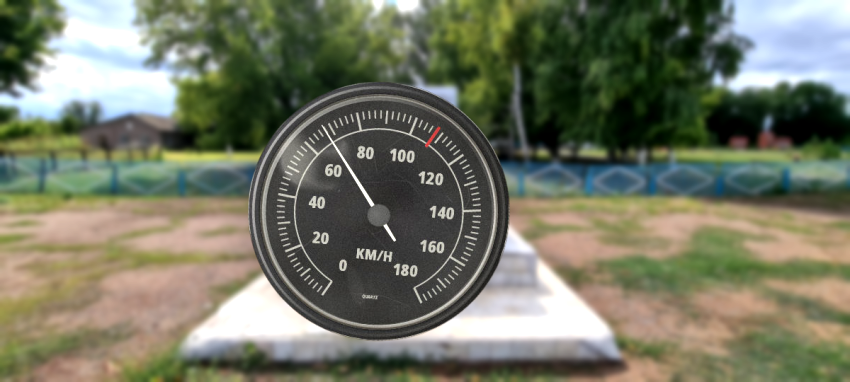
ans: 68; km/h
